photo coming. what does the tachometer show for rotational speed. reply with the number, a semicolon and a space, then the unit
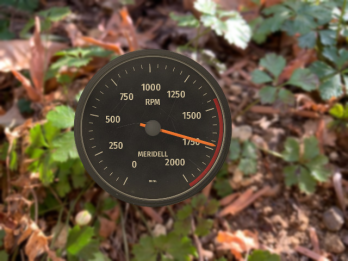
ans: 1725; rpm
